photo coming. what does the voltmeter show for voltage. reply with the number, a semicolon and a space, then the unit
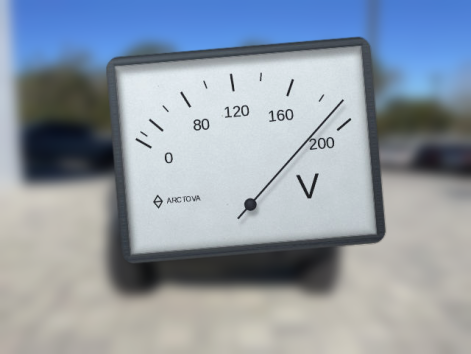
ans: 190; V
